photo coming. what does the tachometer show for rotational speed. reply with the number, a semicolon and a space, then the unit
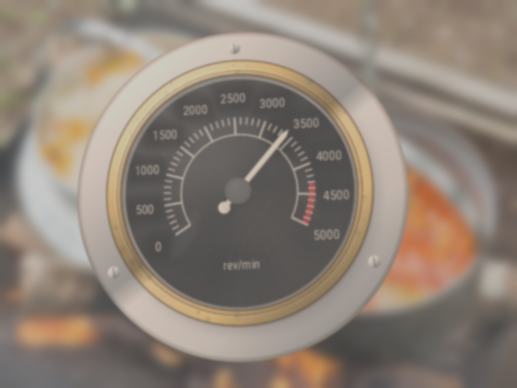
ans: 3400; rpm
